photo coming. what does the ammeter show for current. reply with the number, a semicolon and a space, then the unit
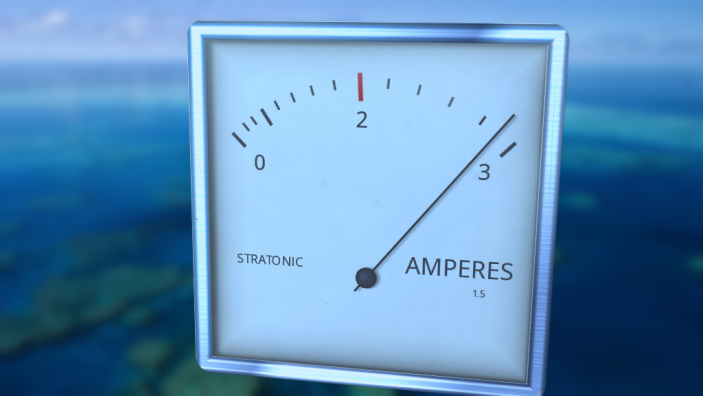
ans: 2.9; A
